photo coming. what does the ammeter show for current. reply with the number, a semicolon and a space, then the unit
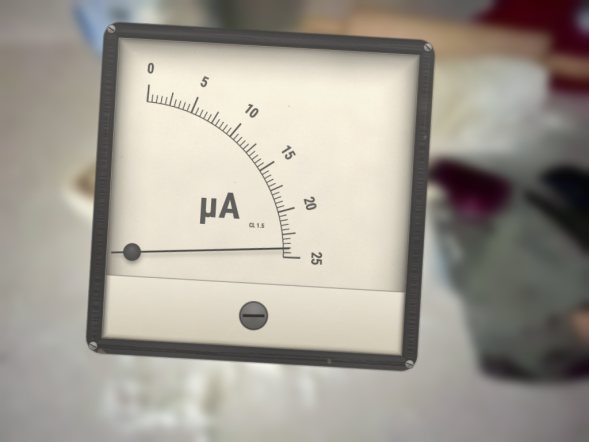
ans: 24; µA
